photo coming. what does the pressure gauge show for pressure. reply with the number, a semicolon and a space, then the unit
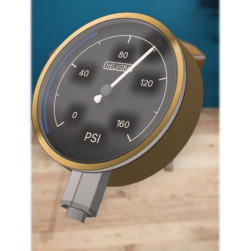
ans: 100; psi
